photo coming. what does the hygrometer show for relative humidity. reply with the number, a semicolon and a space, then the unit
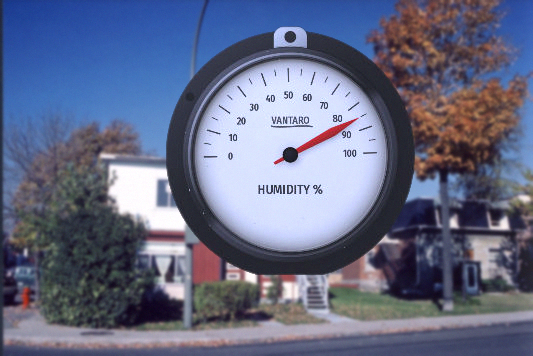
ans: 85; %
